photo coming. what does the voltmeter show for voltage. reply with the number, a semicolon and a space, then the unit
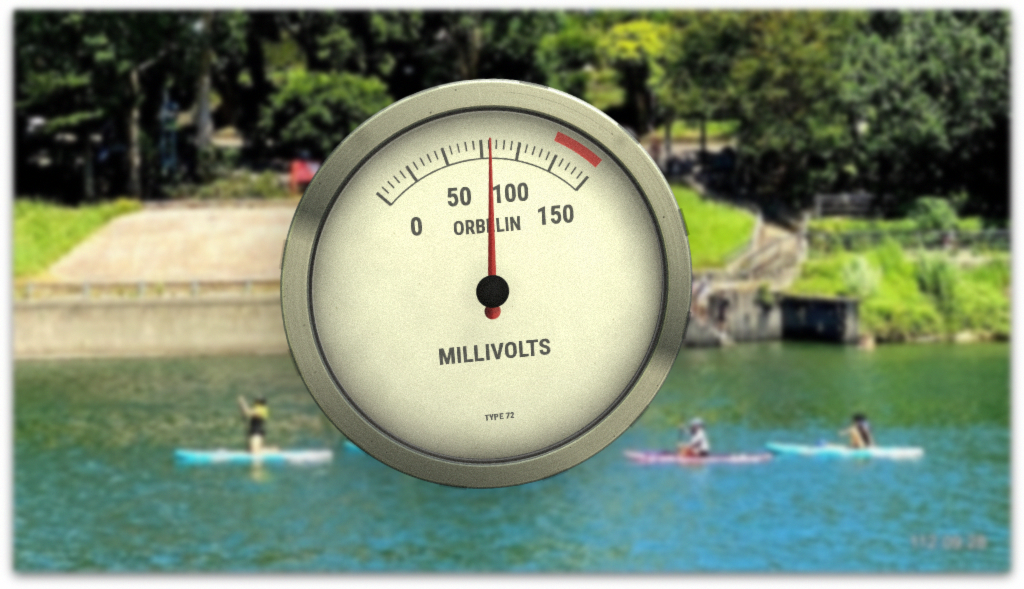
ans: 80; mV
